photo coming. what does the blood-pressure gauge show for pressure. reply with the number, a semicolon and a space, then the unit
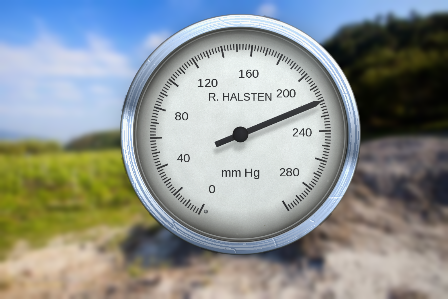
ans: 220; mmHg
